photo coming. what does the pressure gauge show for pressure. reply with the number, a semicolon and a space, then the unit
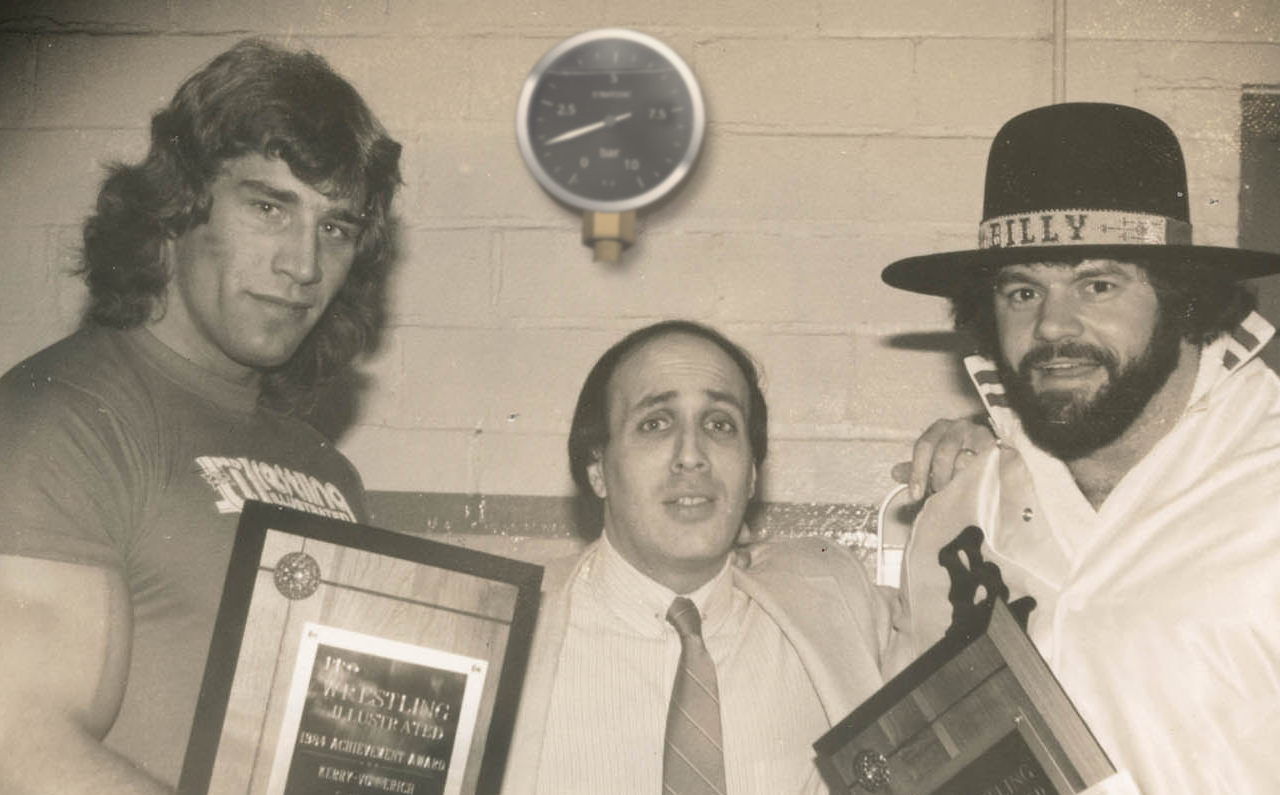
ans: 1.25; bar
